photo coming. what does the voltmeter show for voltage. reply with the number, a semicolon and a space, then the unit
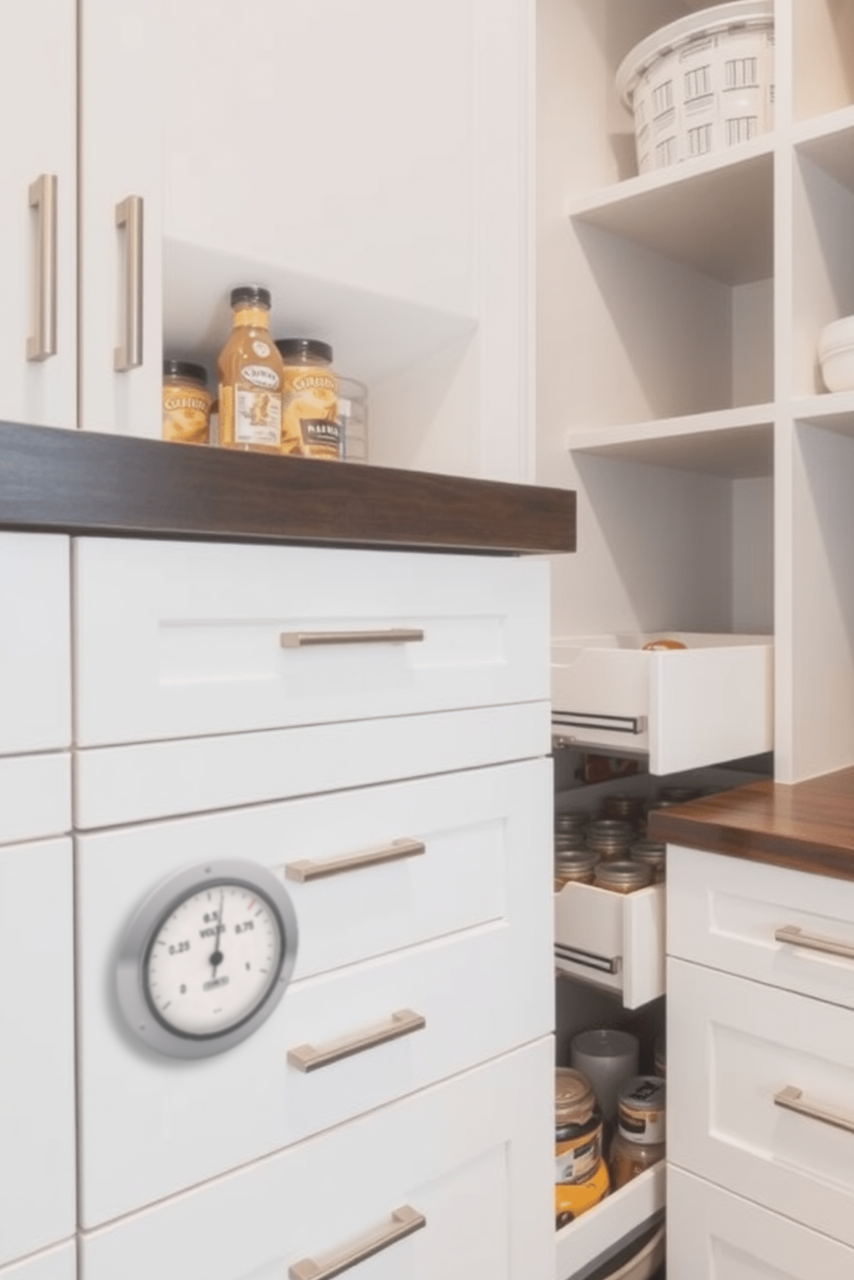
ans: 0.55; V
